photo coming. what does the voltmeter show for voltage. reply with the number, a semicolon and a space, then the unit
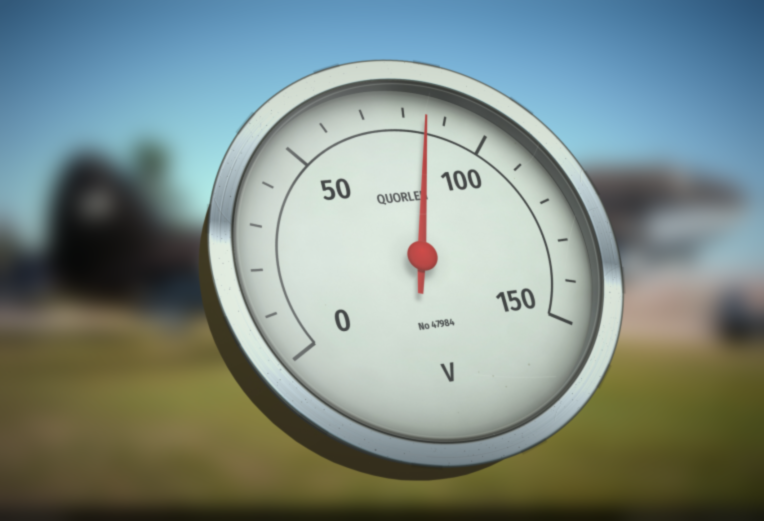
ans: 85; V
